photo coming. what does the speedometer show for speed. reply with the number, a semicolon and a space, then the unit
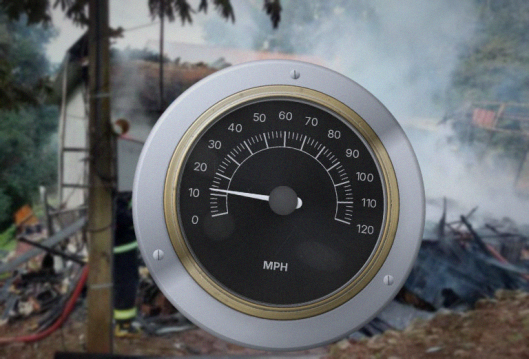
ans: 12; mph
